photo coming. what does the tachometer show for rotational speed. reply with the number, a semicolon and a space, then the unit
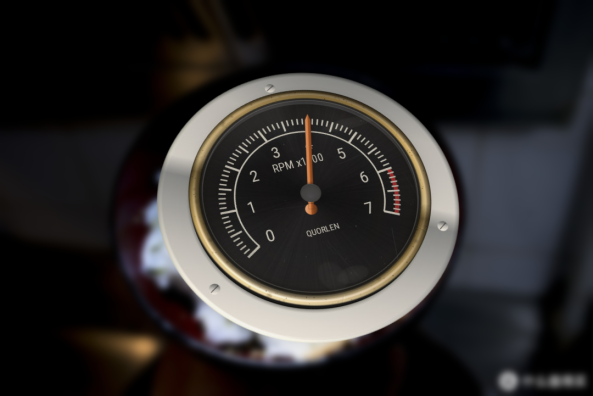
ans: 4000; rpm
